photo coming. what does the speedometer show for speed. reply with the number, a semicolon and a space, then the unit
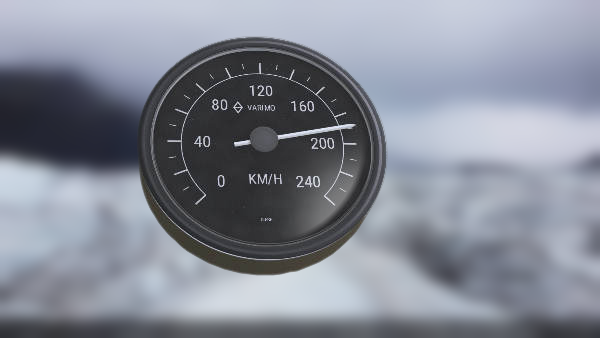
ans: 190; km/h
